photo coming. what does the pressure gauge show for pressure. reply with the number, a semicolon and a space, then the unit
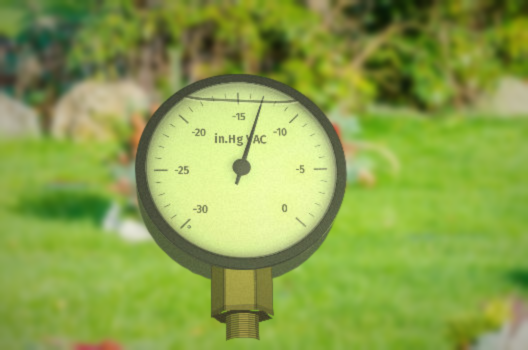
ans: -13; inHg
